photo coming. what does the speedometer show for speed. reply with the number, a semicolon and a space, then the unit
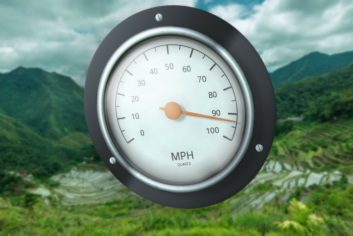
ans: 92.5; mph
